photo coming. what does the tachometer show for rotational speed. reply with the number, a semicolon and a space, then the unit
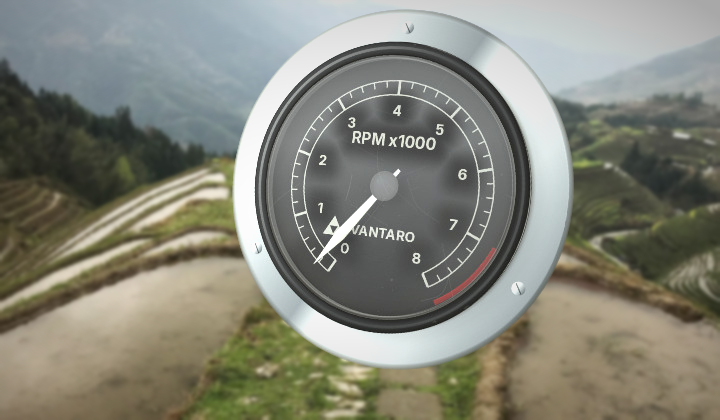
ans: 200; rpm
